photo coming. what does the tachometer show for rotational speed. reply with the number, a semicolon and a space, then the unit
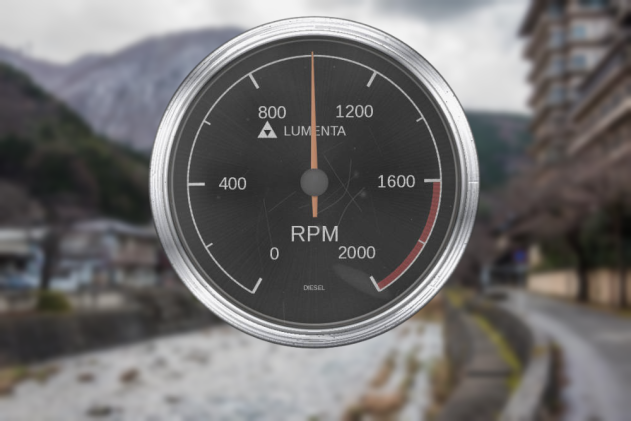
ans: 1000; rpm
